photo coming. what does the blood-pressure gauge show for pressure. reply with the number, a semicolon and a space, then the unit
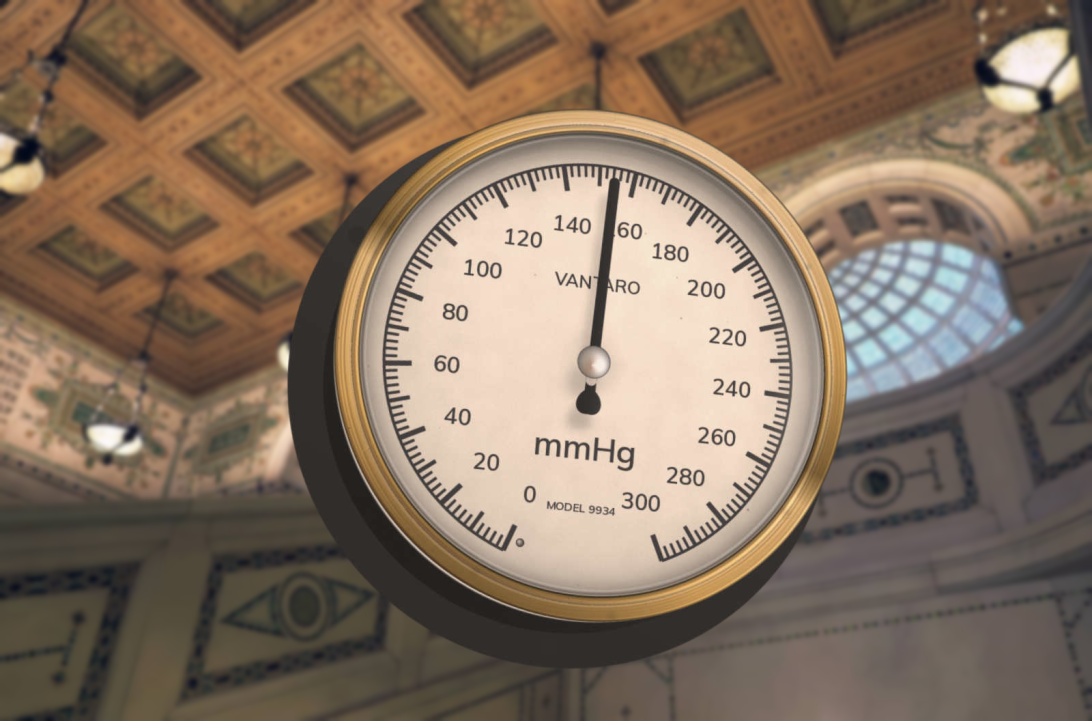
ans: 154; mmHg
